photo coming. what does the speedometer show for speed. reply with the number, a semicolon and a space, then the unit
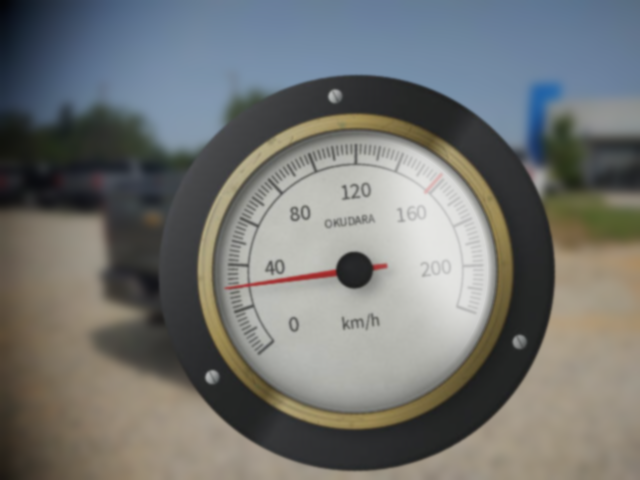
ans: 30; km/h
